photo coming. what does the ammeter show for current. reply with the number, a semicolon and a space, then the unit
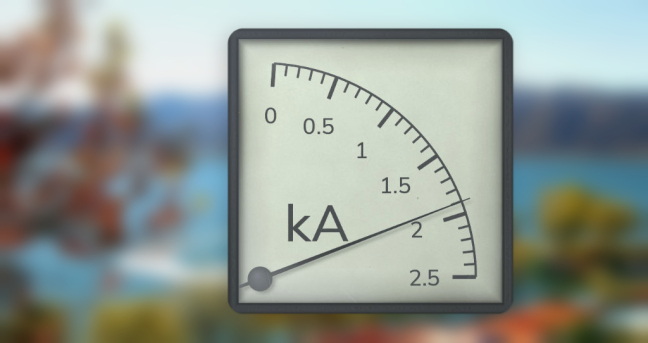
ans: 1.9; kA
